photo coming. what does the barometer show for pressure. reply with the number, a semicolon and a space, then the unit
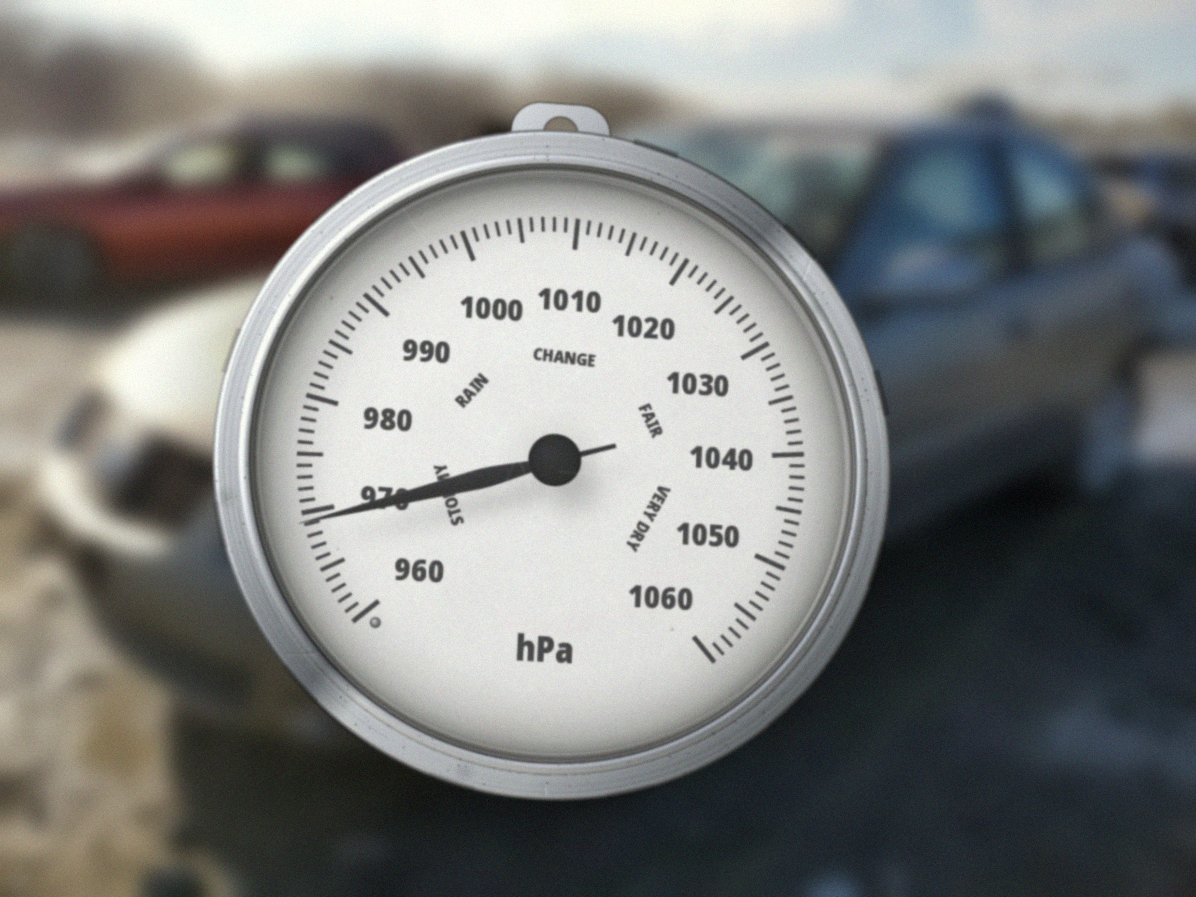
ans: 969; hPa
